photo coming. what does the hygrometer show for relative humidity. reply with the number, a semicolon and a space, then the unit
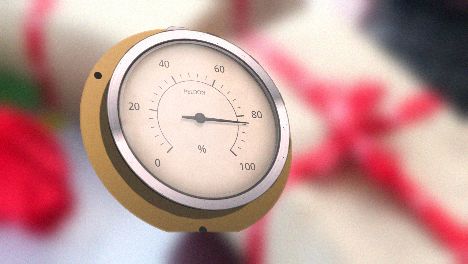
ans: 84; %
